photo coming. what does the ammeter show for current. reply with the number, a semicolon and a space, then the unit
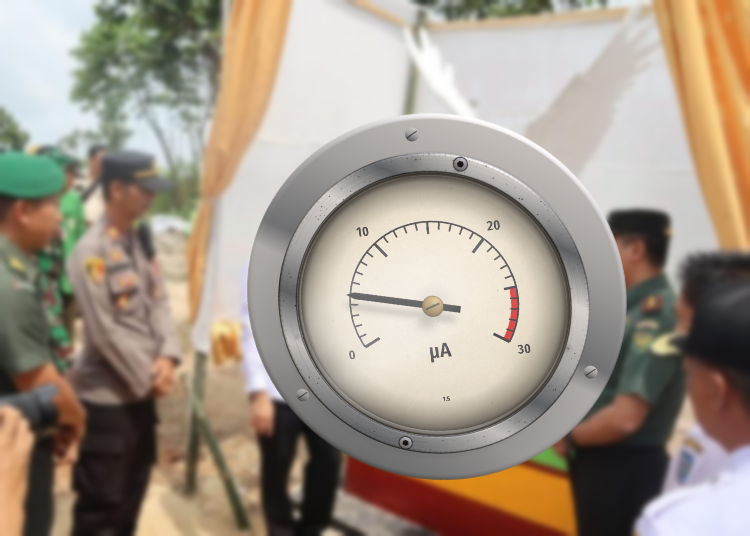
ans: 5; µA
